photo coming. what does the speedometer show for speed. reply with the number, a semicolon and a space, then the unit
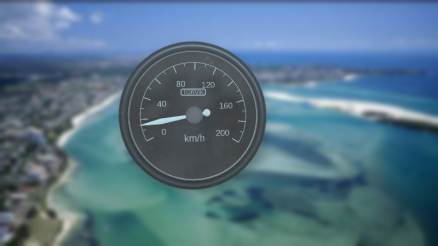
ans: 15; km/h
